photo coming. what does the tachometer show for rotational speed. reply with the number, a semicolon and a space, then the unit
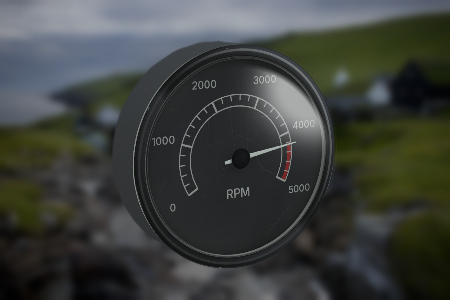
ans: 4200; rpm
